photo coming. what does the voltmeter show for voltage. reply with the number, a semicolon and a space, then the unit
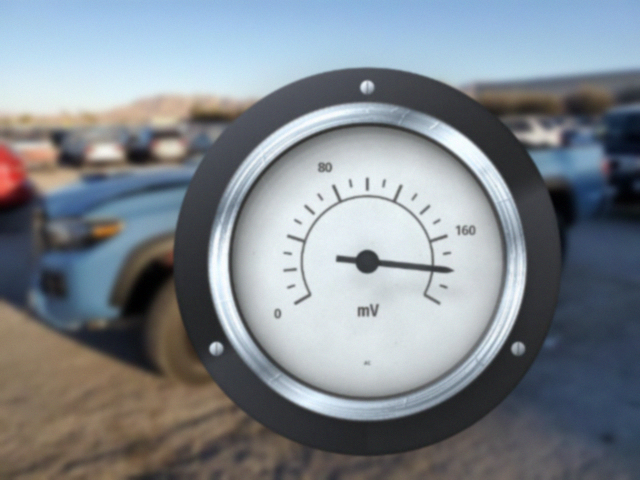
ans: 180; mV
